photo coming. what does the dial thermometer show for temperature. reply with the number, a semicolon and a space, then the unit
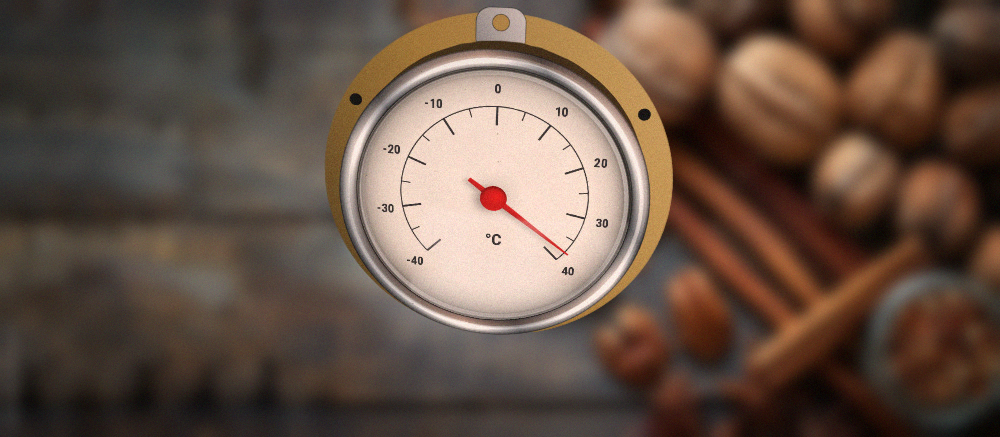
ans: 37.5; °C
